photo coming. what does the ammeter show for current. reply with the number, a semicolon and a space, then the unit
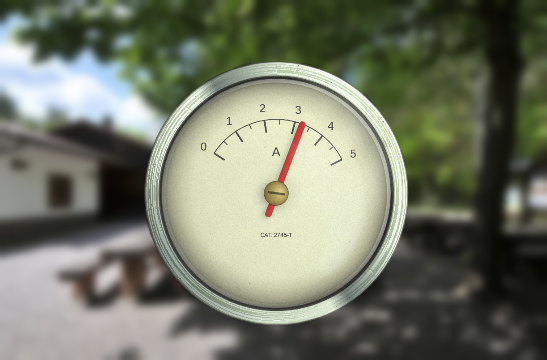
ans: 3.25; A
